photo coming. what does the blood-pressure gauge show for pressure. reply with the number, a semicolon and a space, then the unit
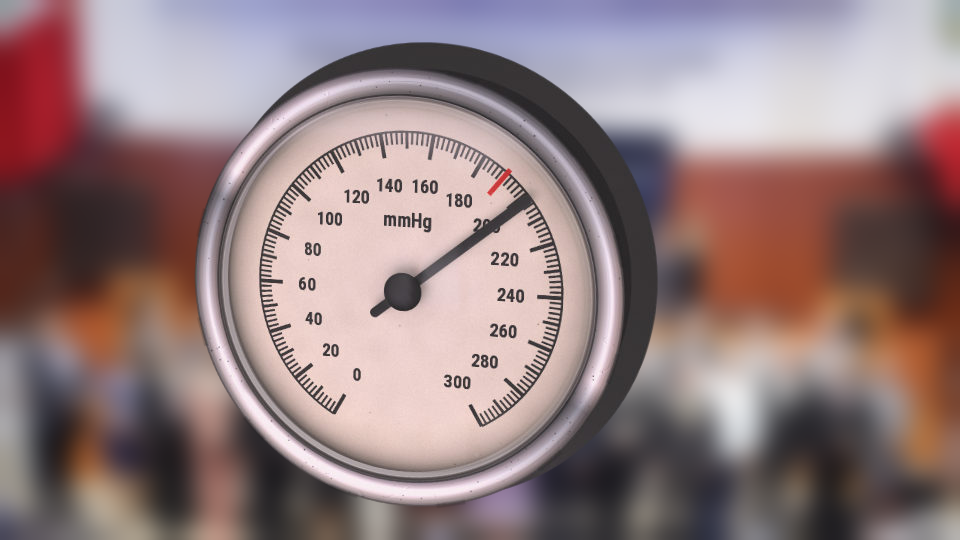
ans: 202; mmHg
